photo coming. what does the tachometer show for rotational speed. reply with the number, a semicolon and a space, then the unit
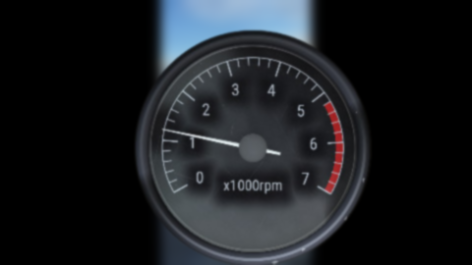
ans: 1200; rpm
